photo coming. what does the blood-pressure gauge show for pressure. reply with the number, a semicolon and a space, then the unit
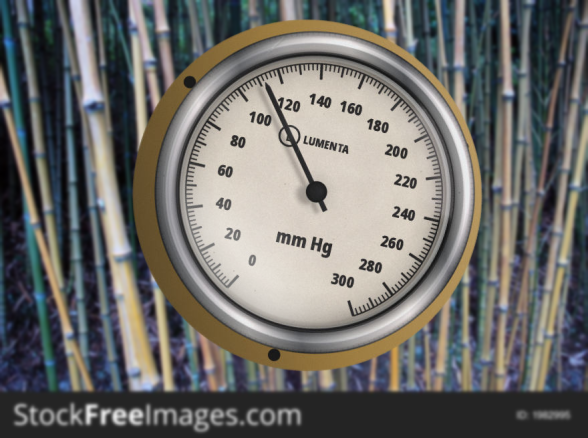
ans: 112; mmHg
